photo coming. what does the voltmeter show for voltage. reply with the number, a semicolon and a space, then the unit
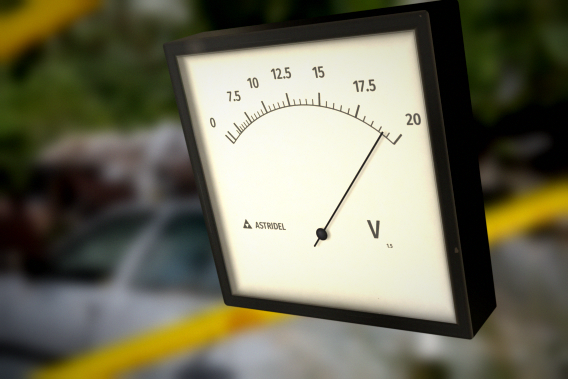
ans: 19.25; V
